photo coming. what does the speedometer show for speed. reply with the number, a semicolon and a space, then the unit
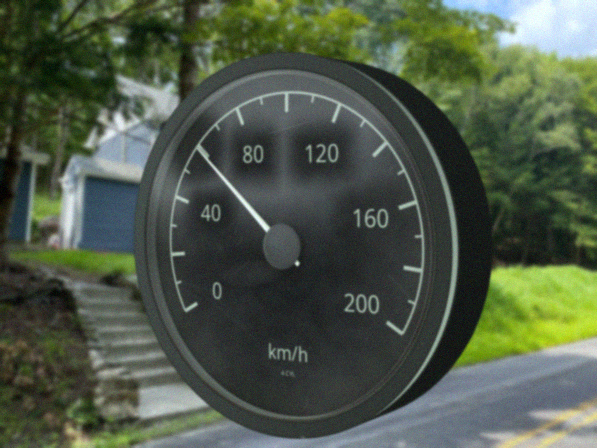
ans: 60; km/h
